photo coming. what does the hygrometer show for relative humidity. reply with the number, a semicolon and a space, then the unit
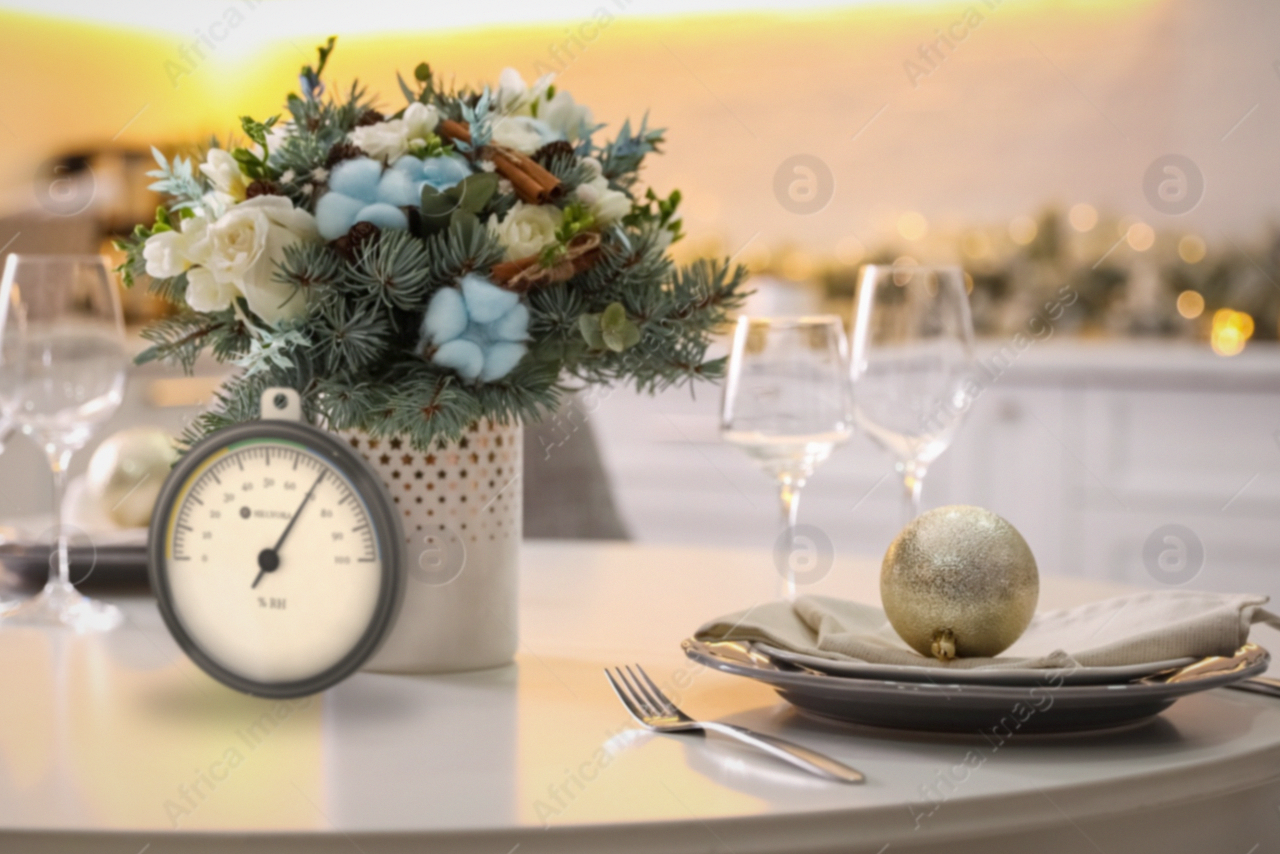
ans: 70; %
